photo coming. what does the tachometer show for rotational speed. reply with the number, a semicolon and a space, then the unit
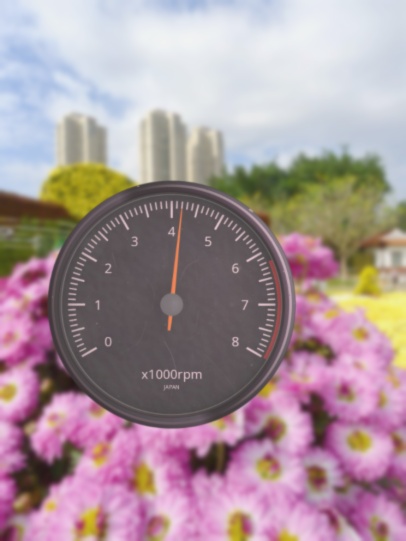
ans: 4200; rpm
